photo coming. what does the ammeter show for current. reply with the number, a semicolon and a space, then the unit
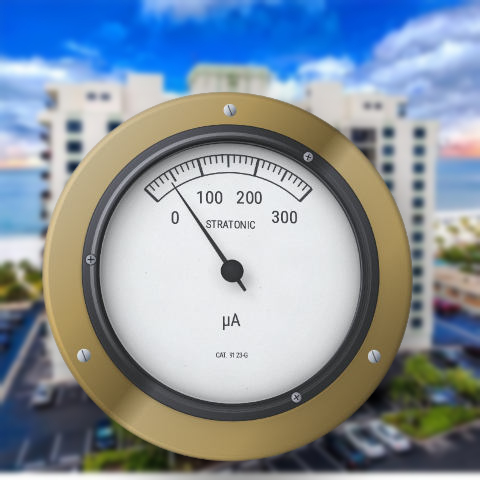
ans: 40; µA
